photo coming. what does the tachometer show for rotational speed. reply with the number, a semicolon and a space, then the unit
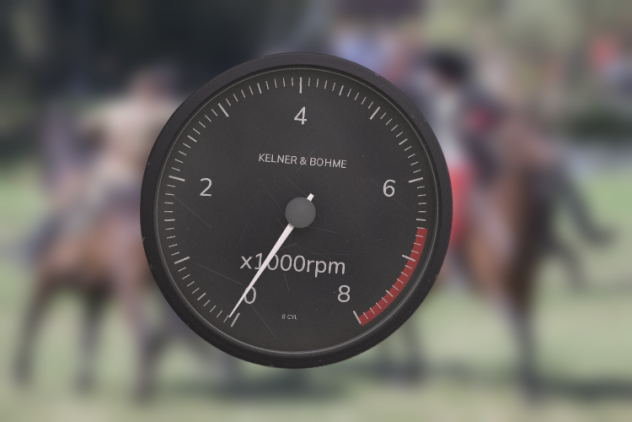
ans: 100; rpm
